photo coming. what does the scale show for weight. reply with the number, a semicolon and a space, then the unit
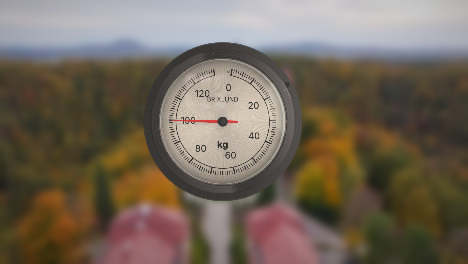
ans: 100; kg
